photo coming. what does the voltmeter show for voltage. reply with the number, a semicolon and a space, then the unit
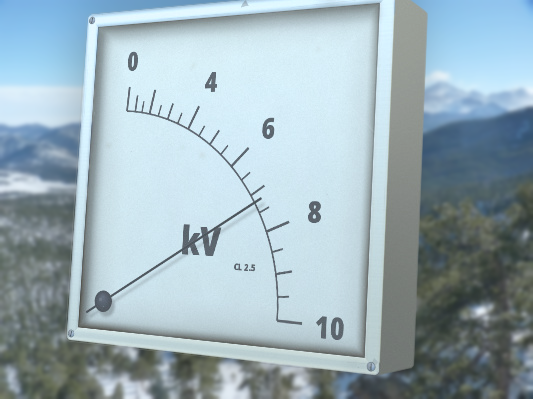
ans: 7.25; kV
